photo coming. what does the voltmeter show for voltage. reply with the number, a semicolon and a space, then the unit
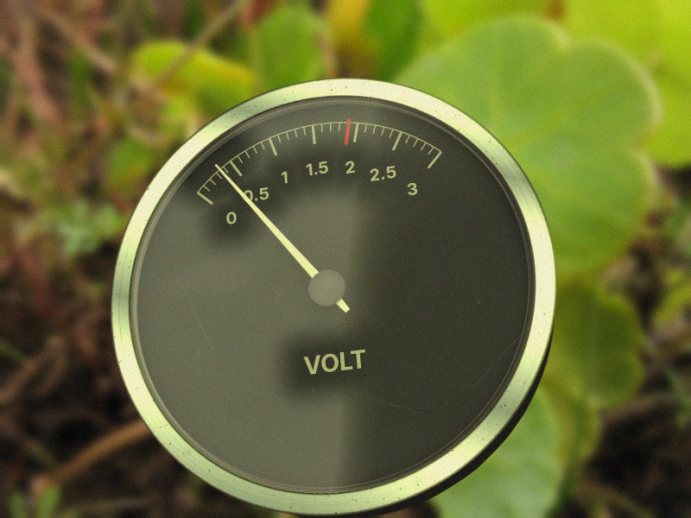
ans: 0.35; V
